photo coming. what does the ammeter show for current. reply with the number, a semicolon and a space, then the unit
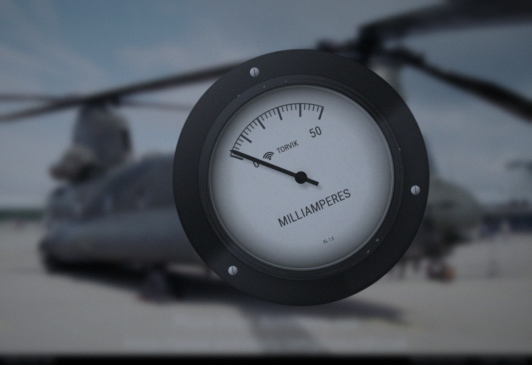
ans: 2; mA
